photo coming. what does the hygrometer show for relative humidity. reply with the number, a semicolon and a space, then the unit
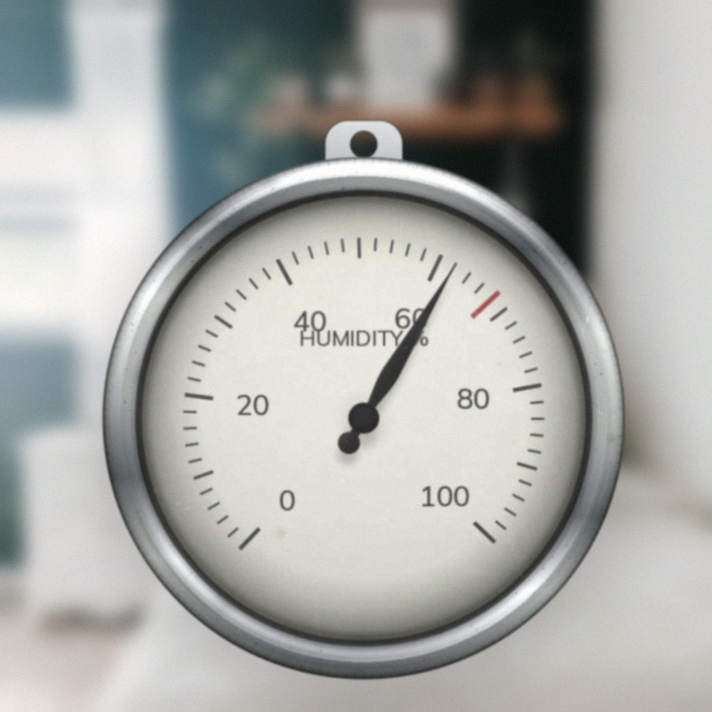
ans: 62; %
